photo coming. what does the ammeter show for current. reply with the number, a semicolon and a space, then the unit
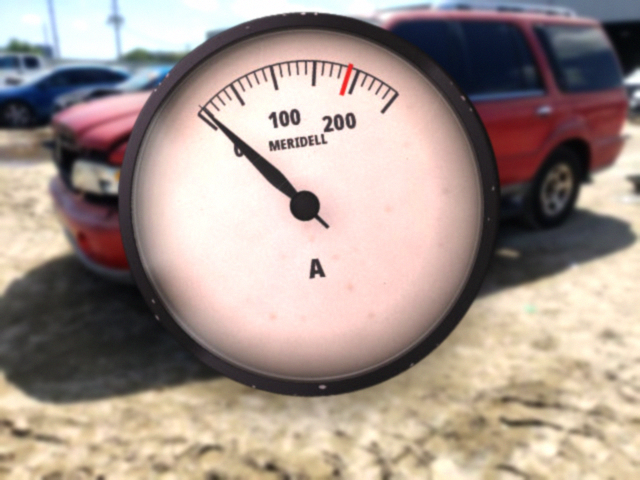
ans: 10; A
